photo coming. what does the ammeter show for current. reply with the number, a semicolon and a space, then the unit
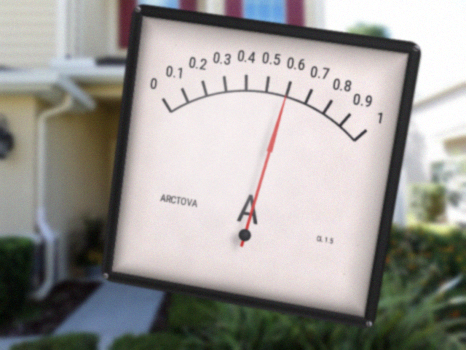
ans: 0.6; A
